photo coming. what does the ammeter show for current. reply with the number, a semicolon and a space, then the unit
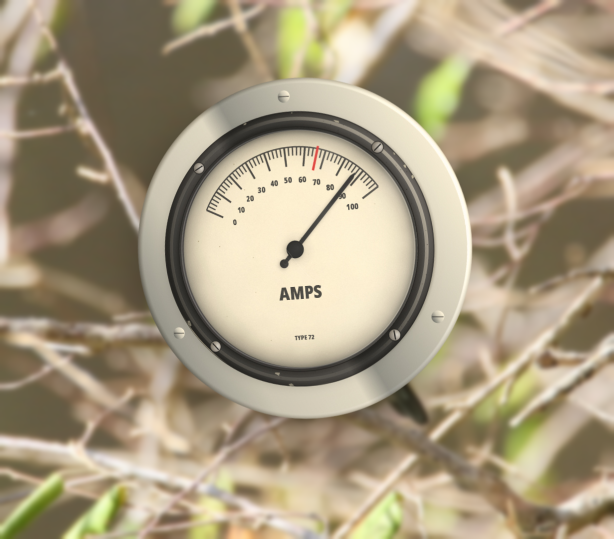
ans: 88; A
